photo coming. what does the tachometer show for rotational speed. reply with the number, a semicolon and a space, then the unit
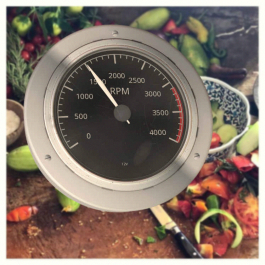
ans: 1500; rpm
